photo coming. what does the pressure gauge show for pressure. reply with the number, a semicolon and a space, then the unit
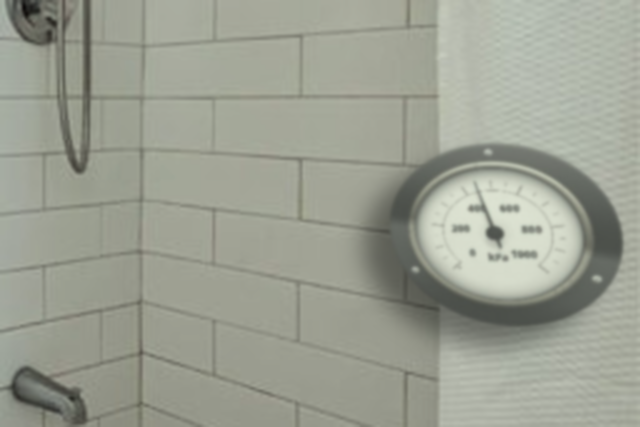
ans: 450; kPa
